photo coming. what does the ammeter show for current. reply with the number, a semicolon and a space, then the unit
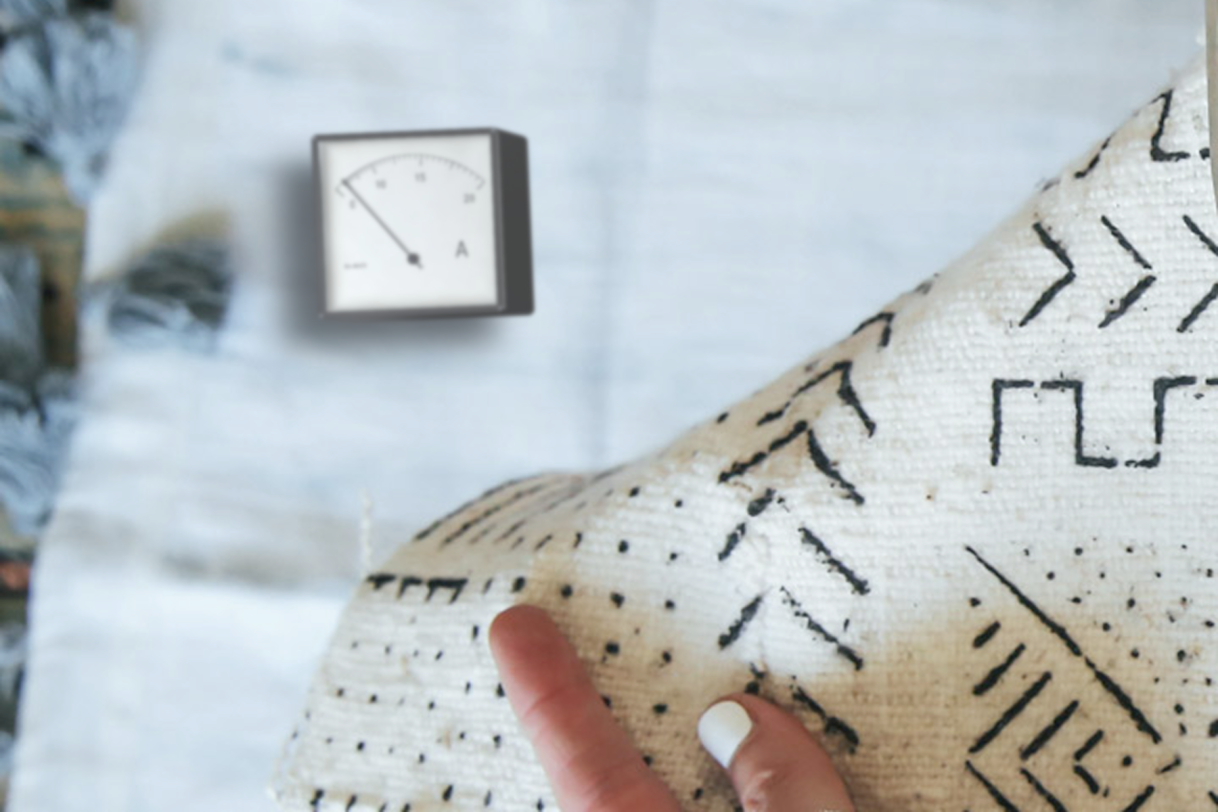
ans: 5; A
